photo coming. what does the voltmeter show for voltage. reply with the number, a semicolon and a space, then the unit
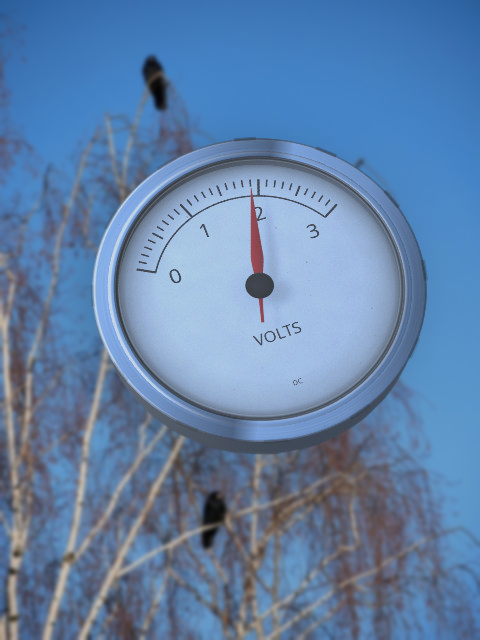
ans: 1.9; V
